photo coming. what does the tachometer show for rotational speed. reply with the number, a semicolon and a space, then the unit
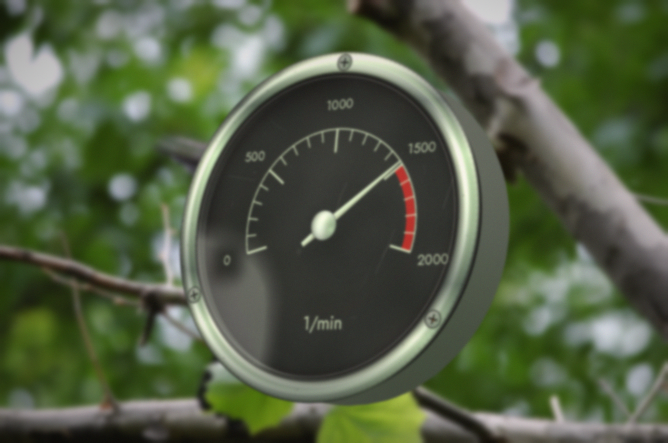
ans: 1500; rpm
